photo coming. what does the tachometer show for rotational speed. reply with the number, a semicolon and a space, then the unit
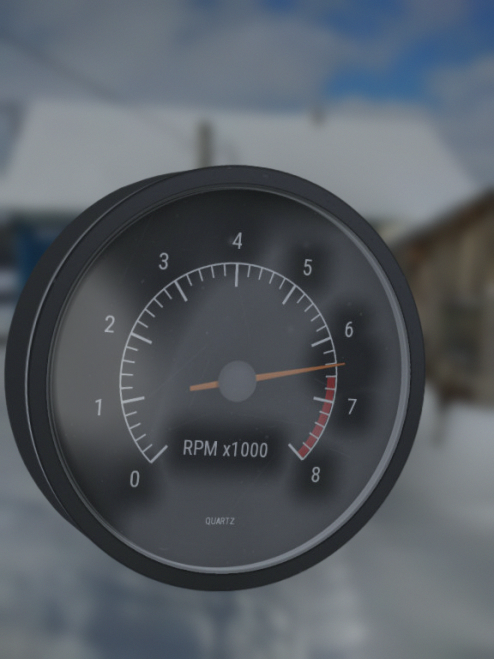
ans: 6400; rpm
